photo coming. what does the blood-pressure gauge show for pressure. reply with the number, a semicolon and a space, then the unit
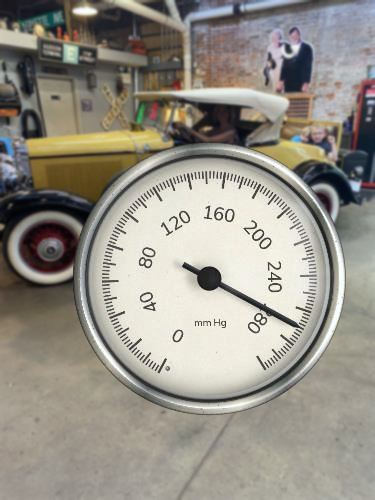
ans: 270; mmHg
